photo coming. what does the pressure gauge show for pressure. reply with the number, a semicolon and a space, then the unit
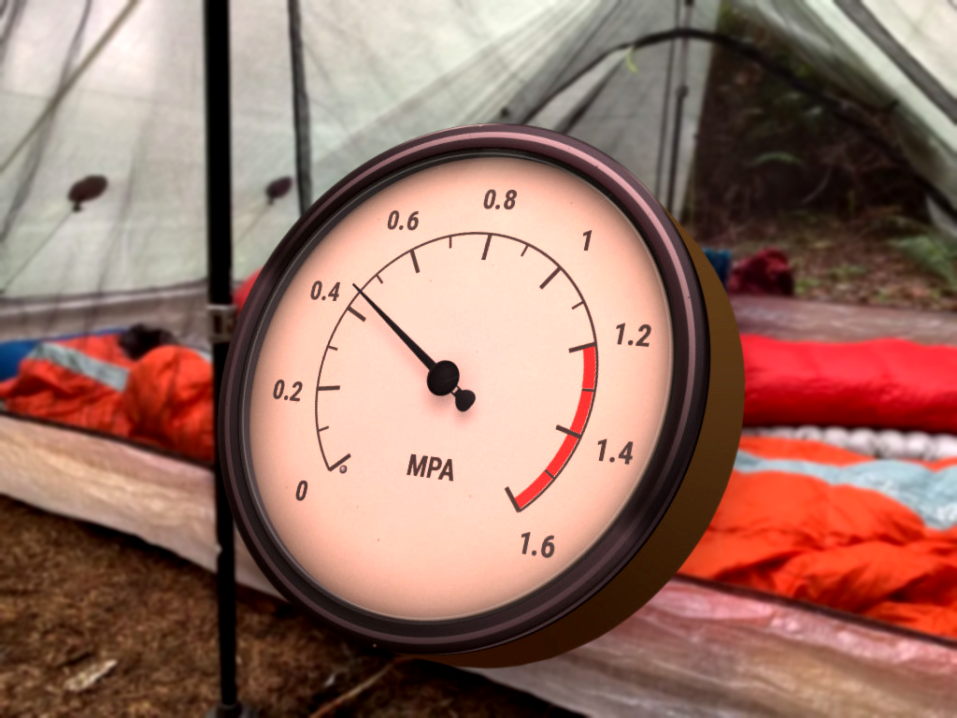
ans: 0.45; MPa
